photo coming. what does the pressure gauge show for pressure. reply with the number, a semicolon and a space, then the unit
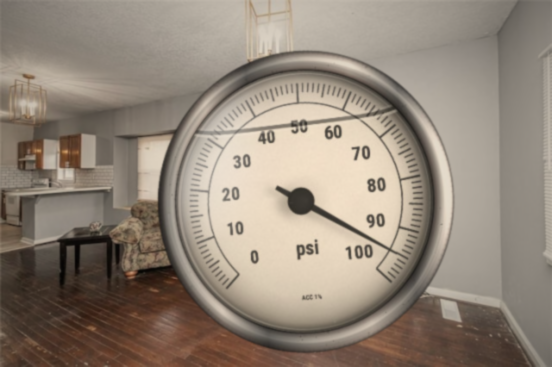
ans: 95; psi
